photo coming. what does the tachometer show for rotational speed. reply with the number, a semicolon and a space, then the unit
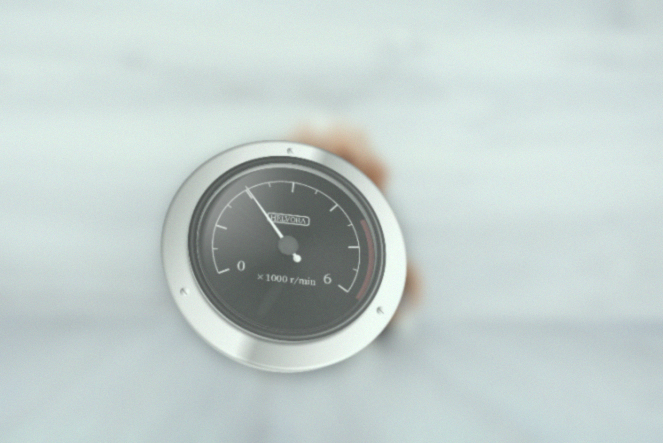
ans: 2000; rpm
